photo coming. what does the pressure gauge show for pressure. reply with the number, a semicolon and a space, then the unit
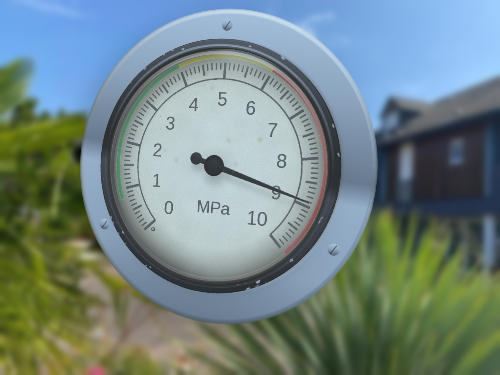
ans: 8.9; MPa
